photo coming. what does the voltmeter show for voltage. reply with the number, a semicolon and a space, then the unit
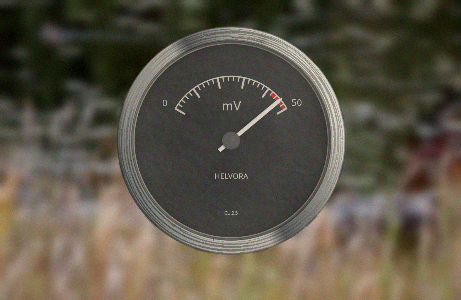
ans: 46; mV
